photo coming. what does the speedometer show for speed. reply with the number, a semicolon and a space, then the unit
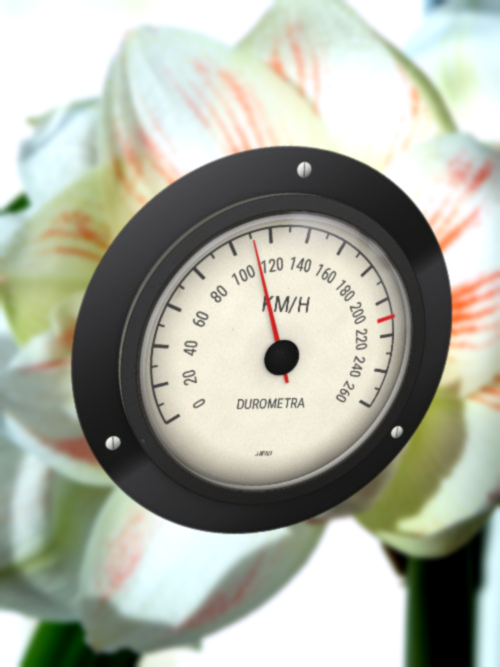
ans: 110; km/h
